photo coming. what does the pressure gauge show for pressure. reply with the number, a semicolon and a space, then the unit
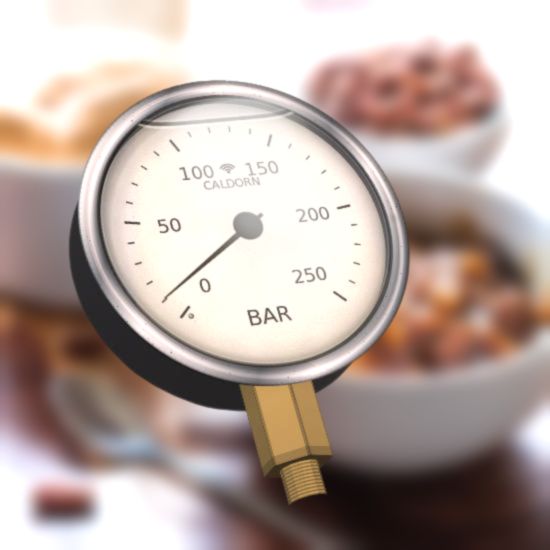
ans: 10; bar
